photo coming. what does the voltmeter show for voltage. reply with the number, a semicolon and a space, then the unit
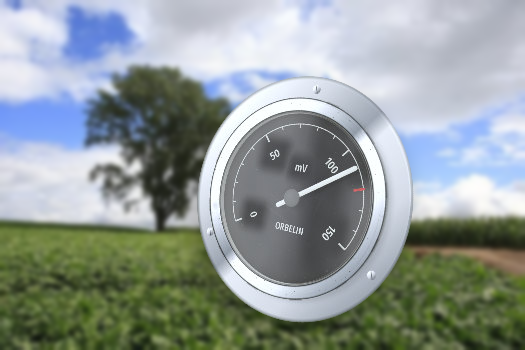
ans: 110; mV
